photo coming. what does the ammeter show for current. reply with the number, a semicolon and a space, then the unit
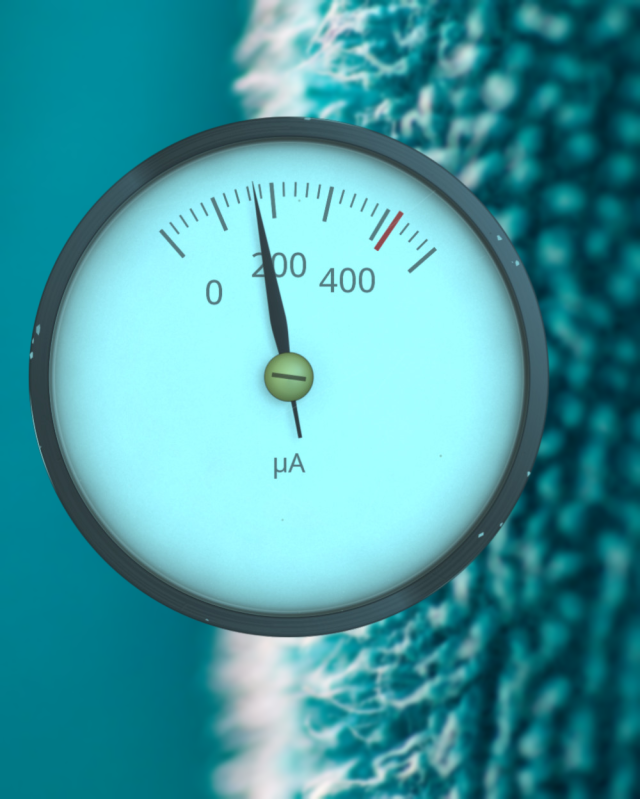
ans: 170; µA
